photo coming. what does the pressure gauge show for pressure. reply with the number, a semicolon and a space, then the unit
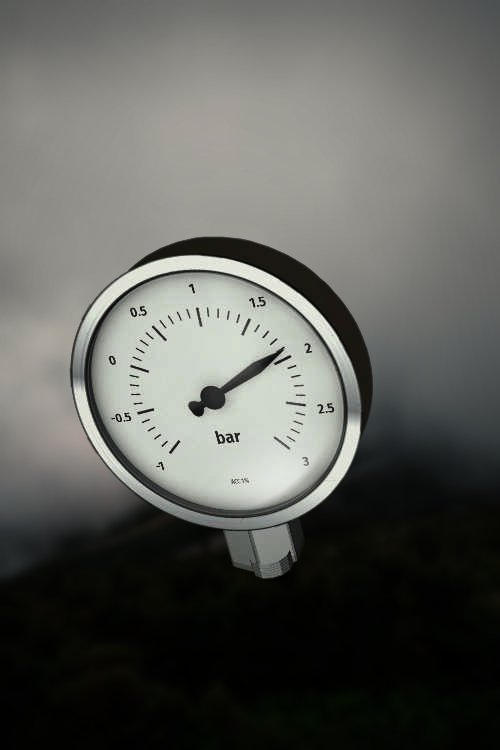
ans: 1.9; bar
